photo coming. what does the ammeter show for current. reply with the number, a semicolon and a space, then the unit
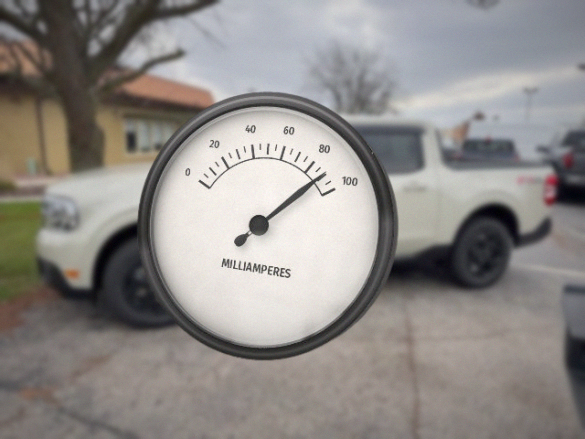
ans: 90; mA
